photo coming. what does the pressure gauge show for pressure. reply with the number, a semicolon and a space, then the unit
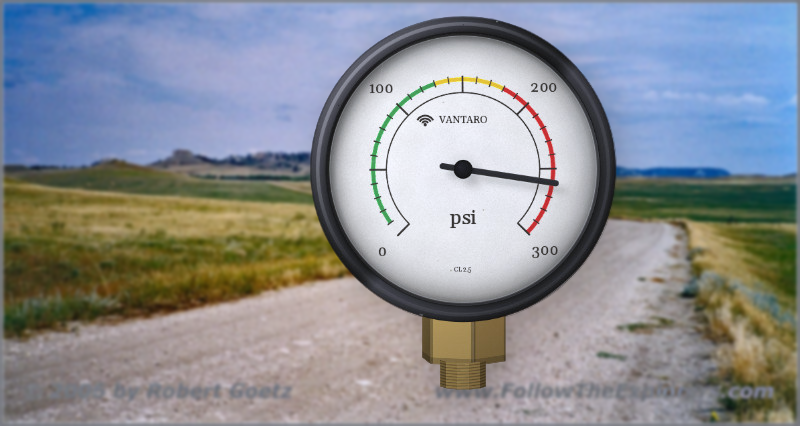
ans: 260; psi
